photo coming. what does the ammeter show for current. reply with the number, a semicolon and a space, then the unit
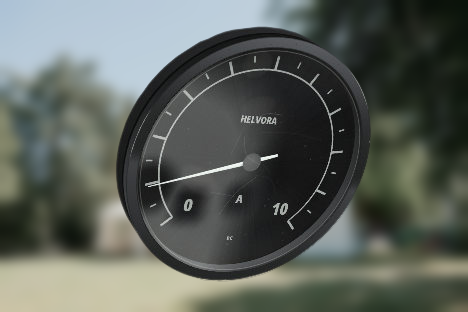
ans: 1; A
